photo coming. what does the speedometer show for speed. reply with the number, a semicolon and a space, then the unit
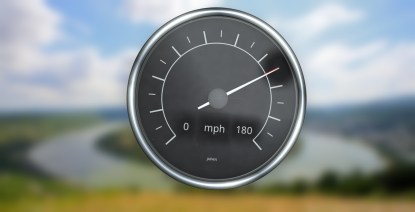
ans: 130; mph
